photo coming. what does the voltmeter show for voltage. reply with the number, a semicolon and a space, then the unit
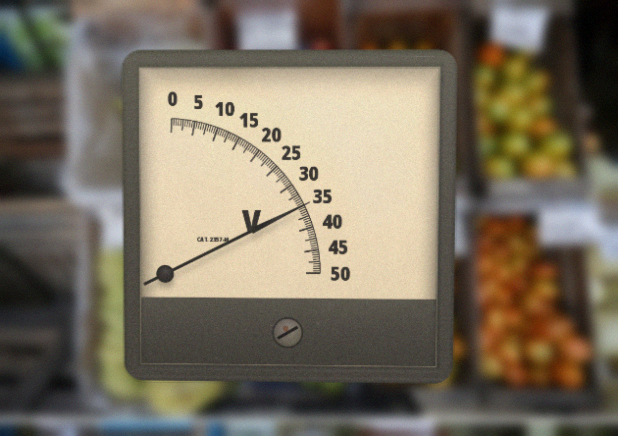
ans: 35; V
